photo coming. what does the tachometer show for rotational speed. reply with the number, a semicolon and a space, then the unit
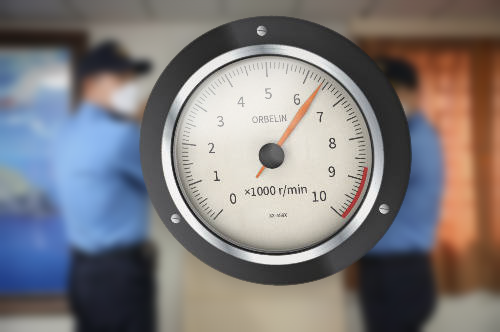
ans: 6400; rpm
